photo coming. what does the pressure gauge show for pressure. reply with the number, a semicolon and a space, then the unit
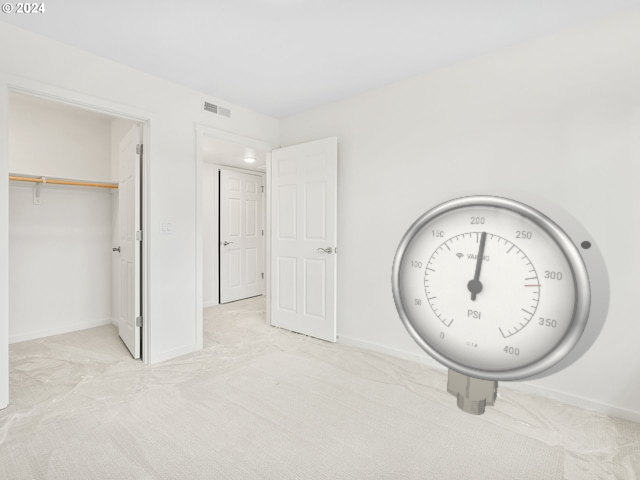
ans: 210; psi
